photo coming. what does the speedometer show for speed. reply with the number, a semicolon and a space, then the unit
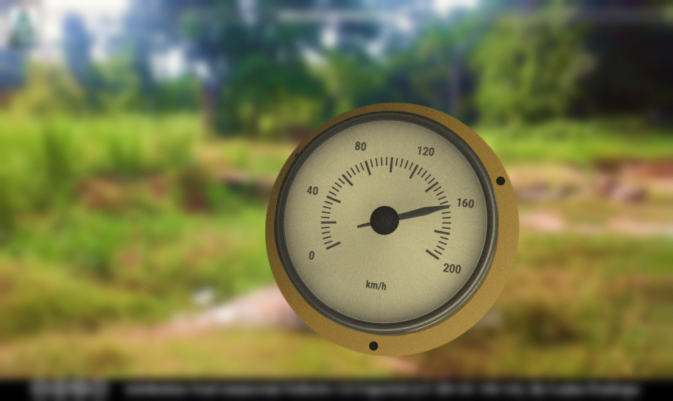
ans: 160; km/h
